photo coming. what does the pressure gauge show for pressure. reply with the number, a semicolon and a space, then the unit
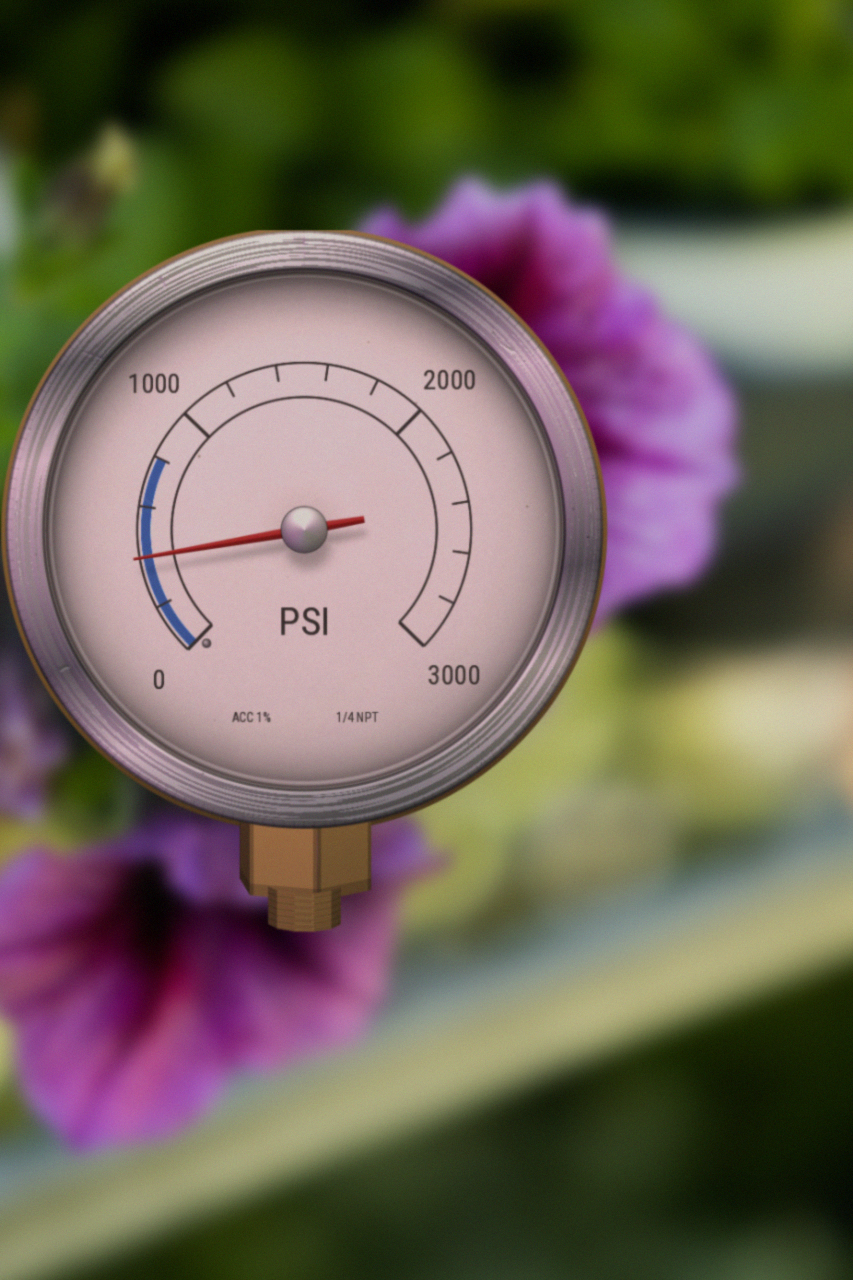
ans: 400; psi
